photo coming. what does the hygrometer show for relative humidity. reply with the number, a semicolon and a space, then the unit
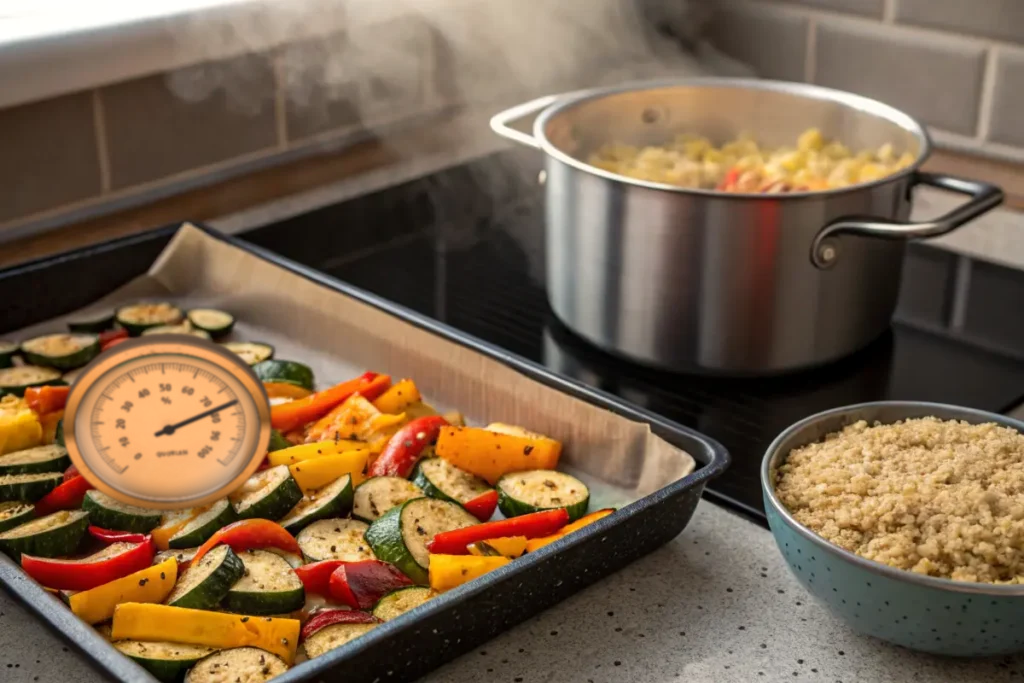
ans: 75; %
